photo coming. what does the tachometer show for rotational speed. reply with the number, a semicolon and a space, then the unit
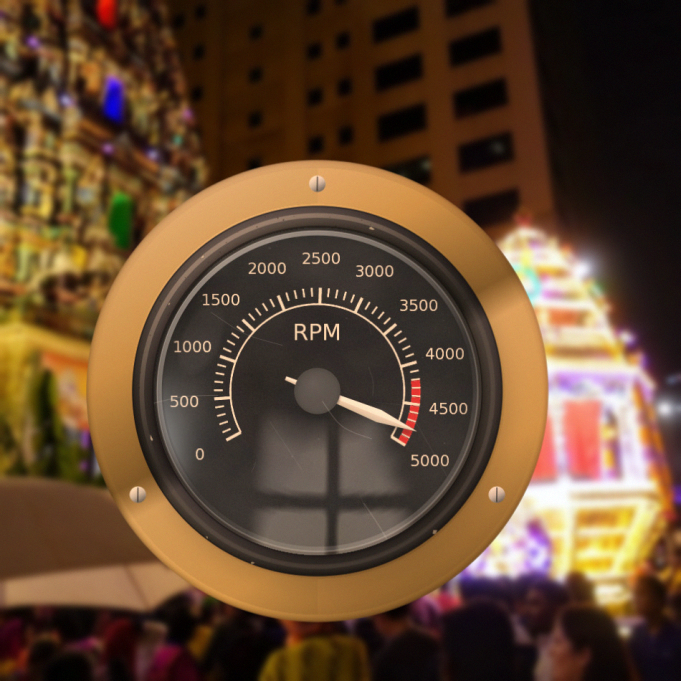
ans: 4800; rpm
